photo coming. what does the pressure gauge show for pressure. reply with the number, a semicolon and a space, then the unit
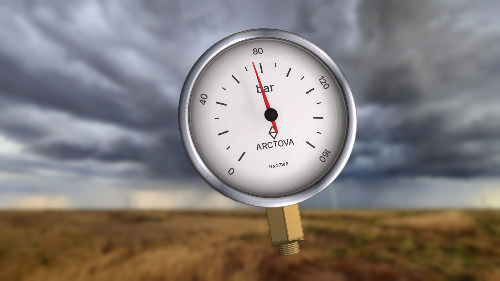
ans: 75; bar
